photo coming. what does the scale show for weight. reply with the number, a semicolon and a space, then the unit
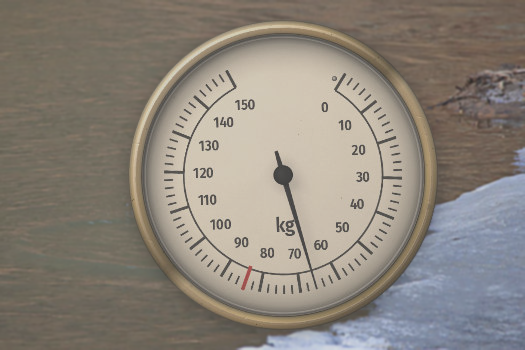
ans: 66; kg
